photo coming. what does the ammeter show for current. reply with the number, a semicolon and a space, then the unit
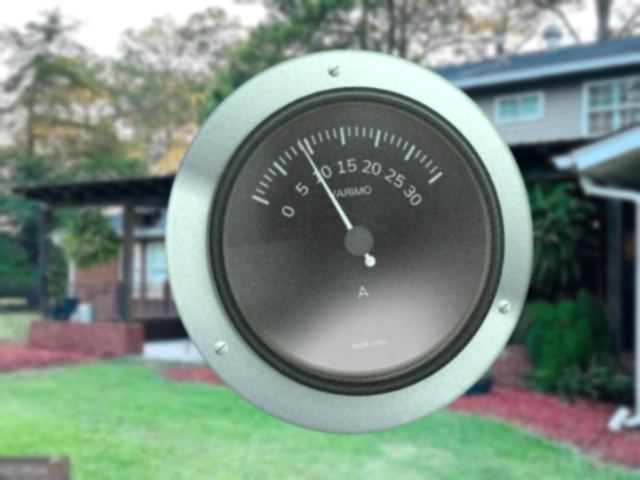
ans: 9; A
